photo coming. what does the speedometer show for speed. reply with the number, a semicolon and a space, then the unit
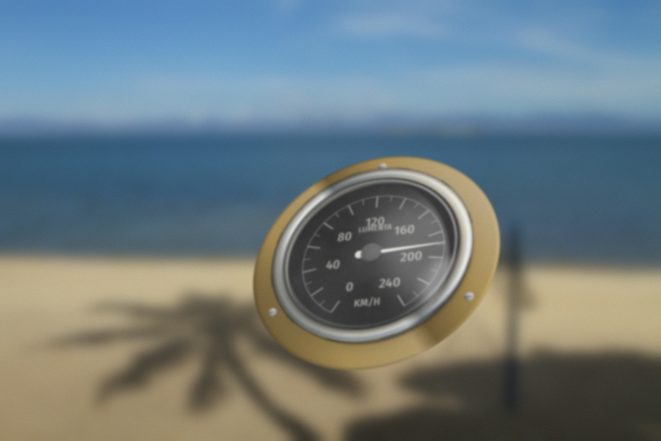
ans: 190; km/h
